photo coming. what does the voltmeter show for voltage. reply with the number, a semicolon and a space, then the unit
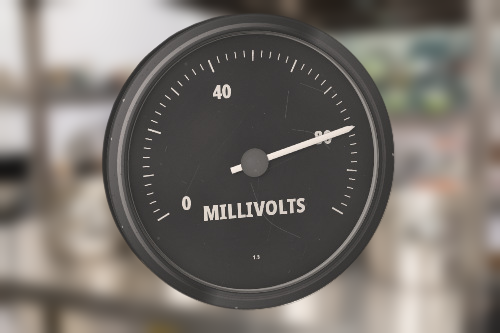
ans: 80; mV
